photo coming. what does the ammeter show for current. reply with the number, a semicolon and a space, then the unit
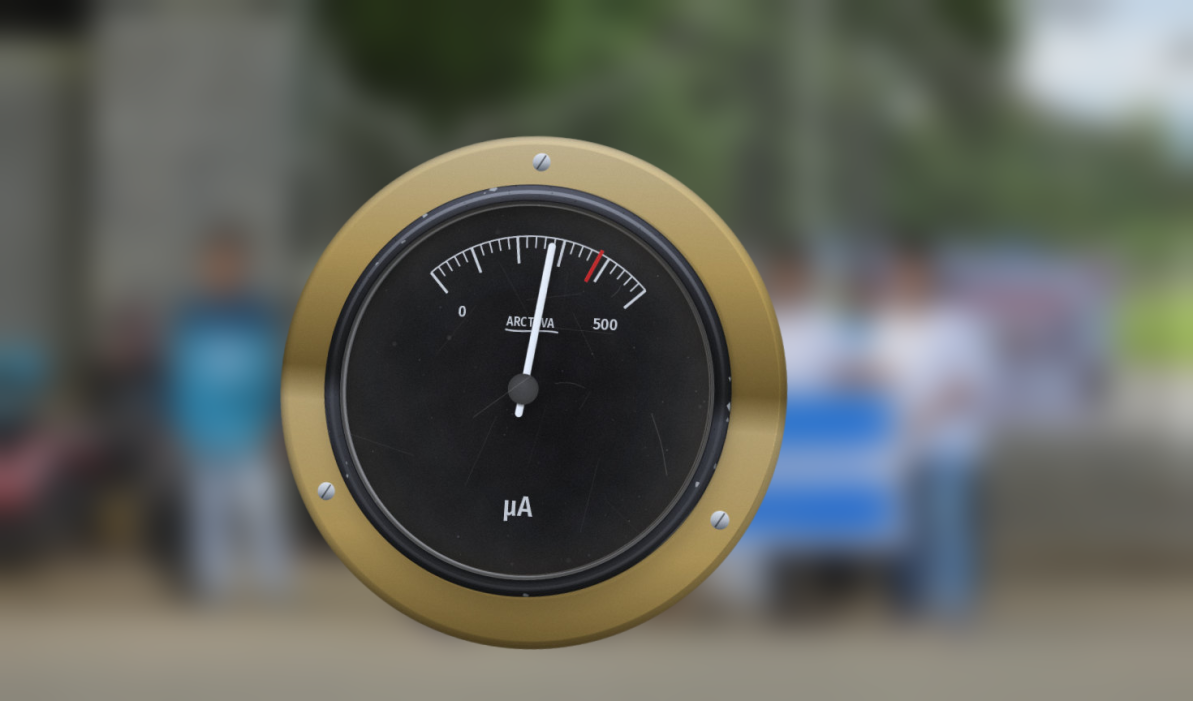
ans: 280; µA
